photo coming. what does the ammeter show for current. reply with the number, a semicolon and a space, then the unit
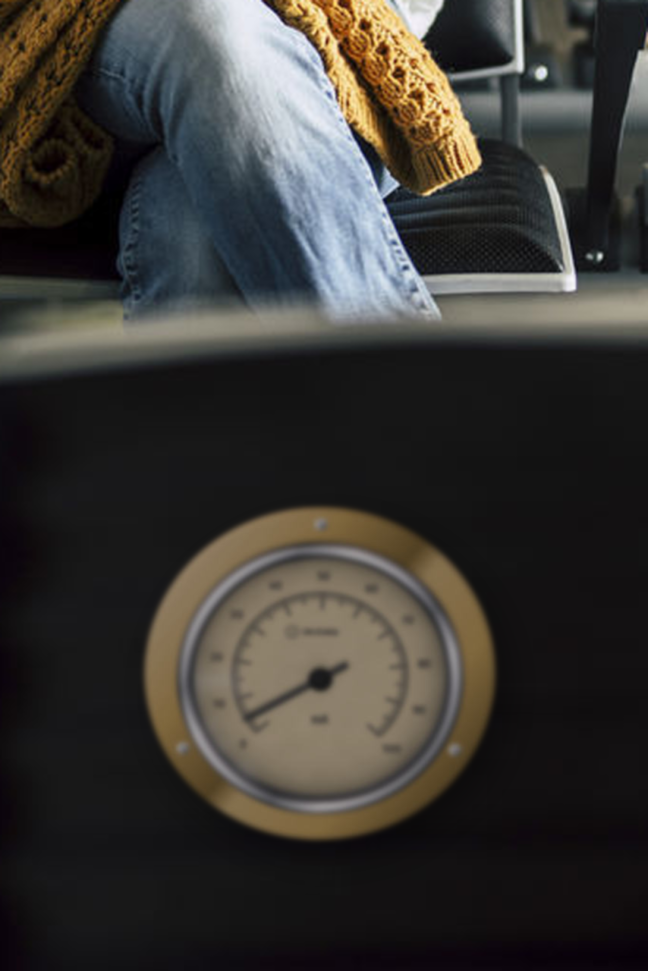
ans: 5; mA
